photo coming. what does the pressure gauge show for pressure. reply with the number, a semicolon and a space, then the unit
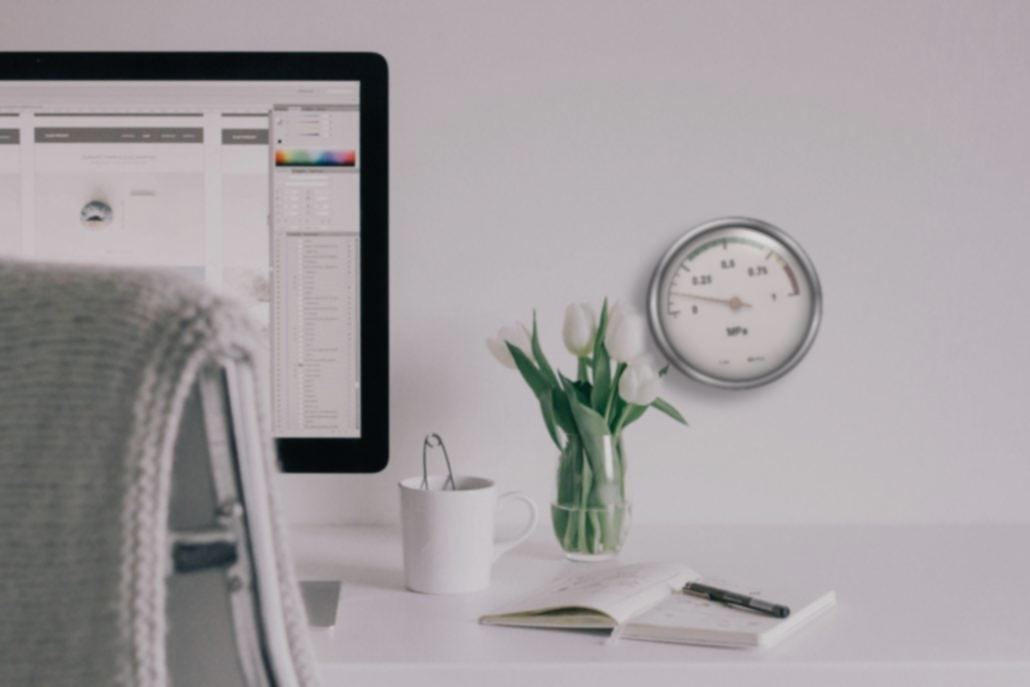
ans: 0.1; MPa
